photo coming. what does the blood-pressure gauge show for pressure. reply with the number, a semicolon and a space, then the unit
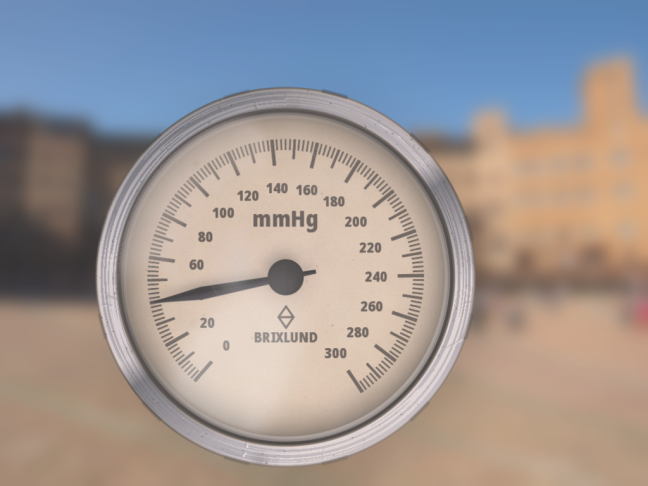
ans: 40; mmHg
